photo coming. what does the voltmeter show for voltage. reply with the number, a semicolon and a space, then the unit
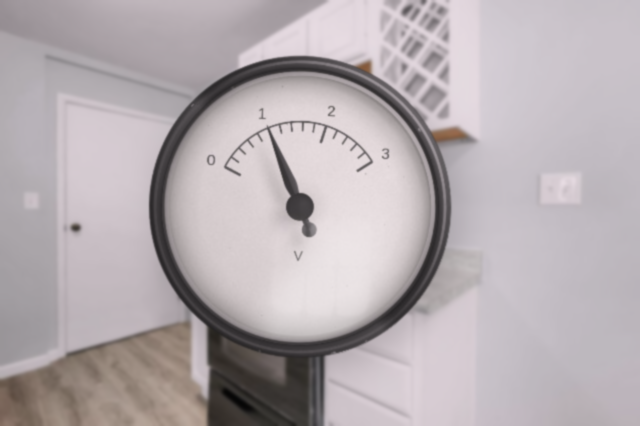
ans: 1; V
